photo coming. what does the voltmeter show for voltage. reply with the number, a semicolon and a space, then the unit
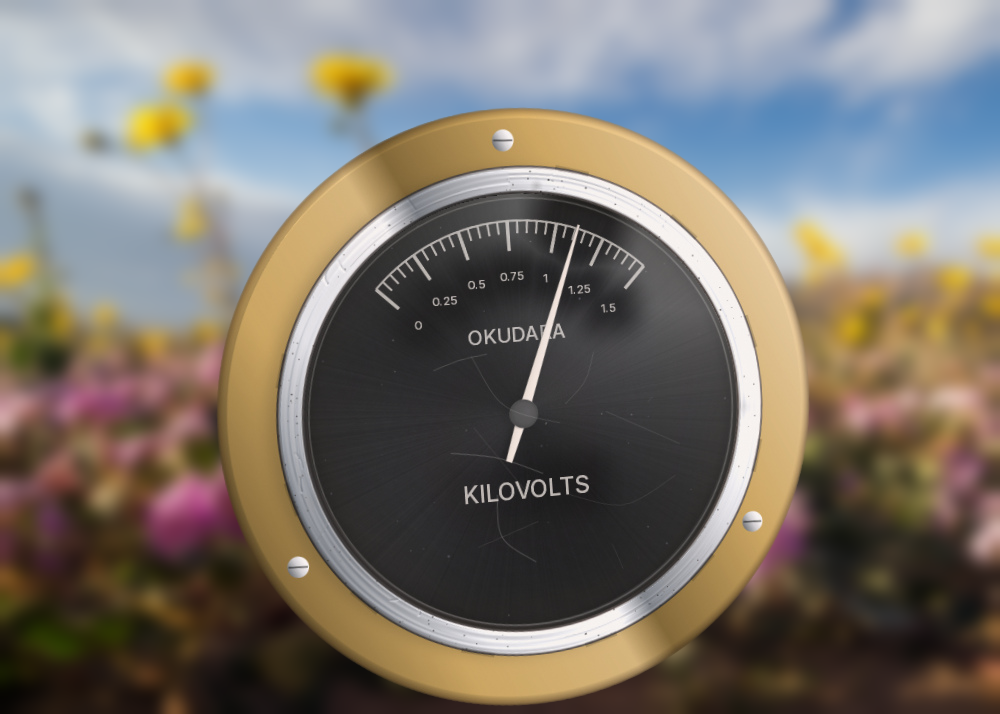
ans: 1.1; kV
